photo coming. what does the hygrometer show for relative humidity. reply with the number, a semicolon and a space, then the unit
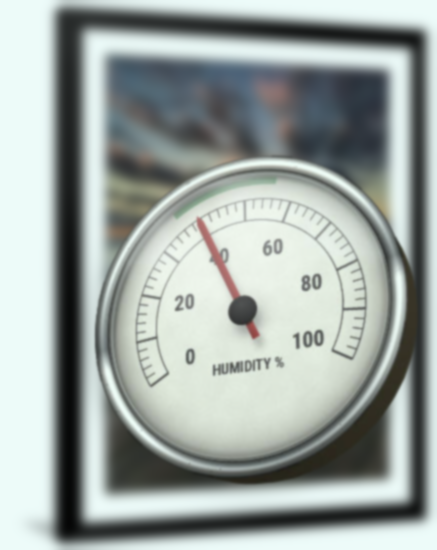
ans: 40; %
